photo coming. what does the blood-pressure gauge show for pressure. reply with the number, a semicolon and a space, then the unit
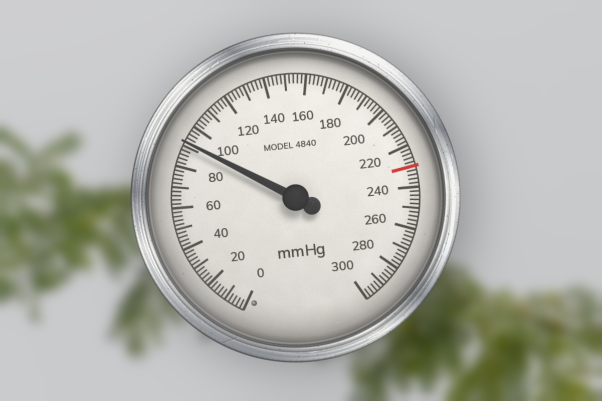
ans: 92; mmHg
